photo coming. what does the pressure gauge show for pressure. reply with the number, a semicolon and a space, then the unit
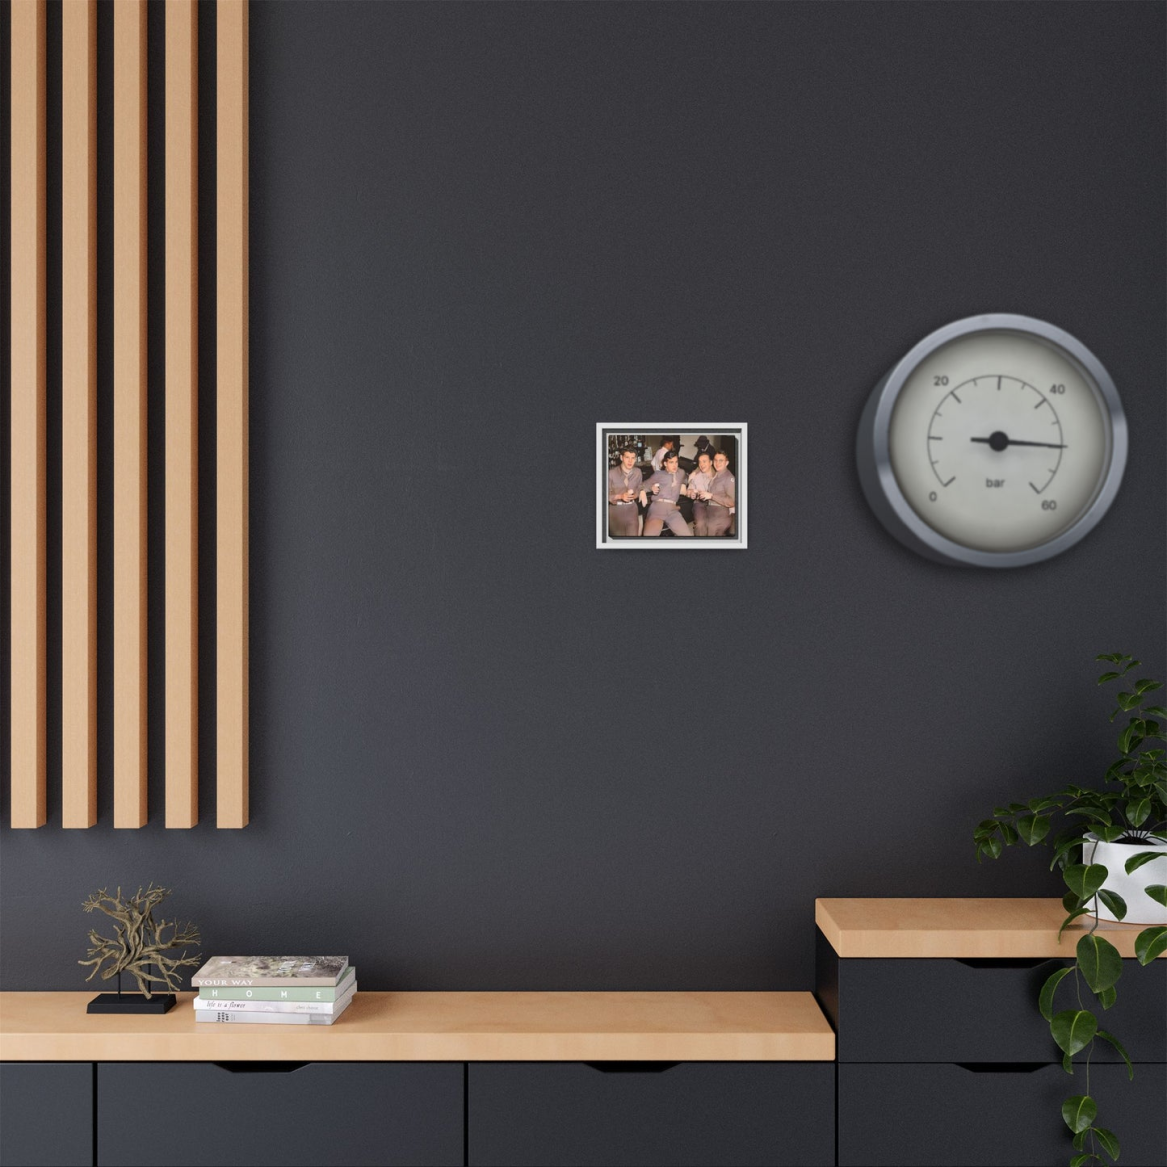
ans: 50; bar
